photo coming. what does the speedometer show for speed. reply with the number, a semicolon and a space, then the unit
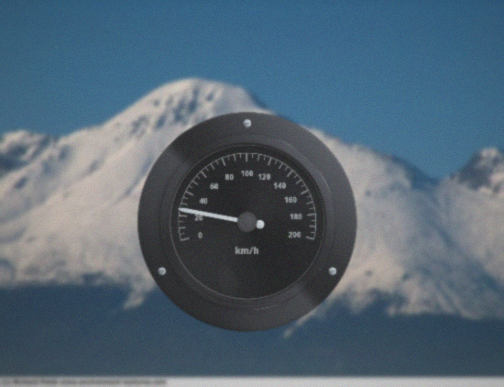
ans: 25; km/h
